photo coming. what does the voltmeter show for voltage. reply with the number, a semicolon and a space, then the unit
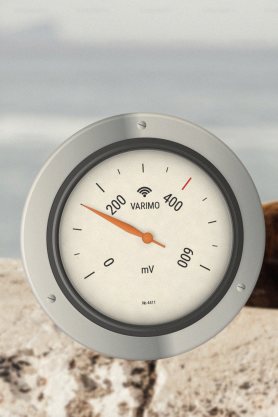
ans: 150; mV
